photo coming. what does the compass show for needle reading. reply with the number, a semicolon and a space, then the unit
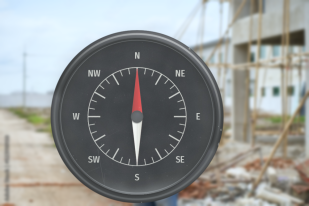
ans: 0; °
